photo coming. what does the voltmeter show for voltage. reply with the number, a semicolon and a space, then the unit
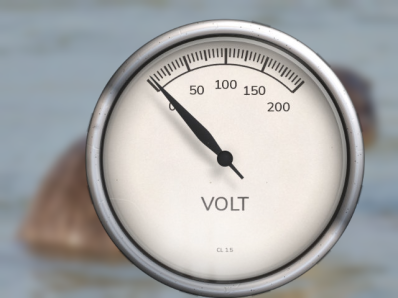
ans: 5; V
